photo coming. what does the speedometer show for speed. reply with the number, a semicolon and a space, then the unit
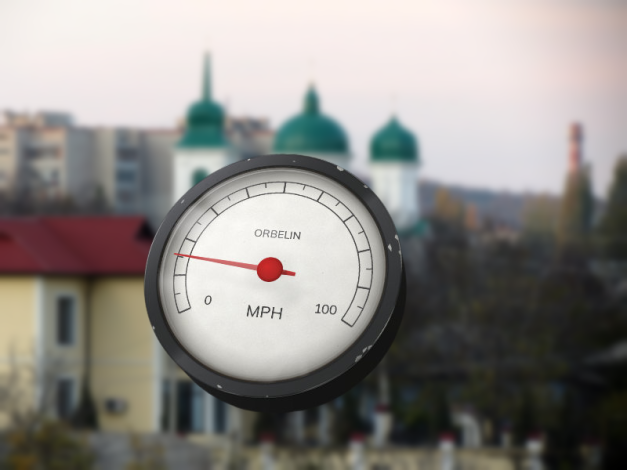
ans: 15; mph
